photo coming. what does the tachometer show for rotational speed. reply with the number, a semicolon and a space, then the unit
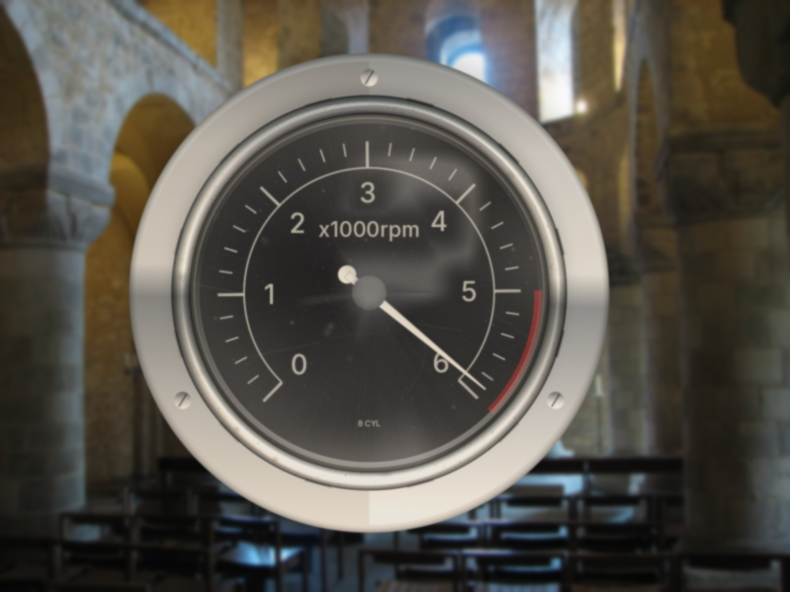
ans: 5900; rpm
